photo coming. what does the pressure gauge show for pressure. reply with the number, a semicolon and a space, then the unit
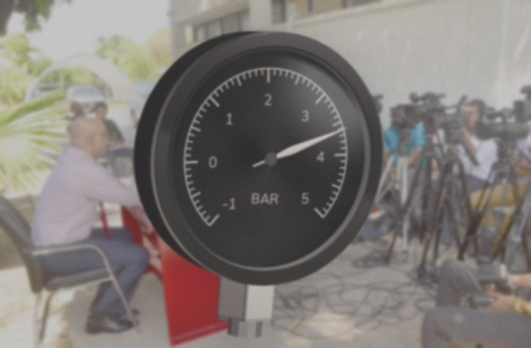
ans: 3.6; bar
